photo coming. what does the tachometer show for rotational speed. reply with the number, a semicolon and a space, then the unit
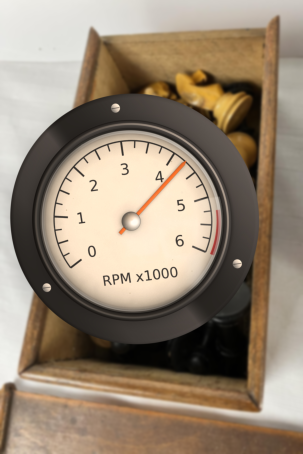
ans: 4250; rpm
